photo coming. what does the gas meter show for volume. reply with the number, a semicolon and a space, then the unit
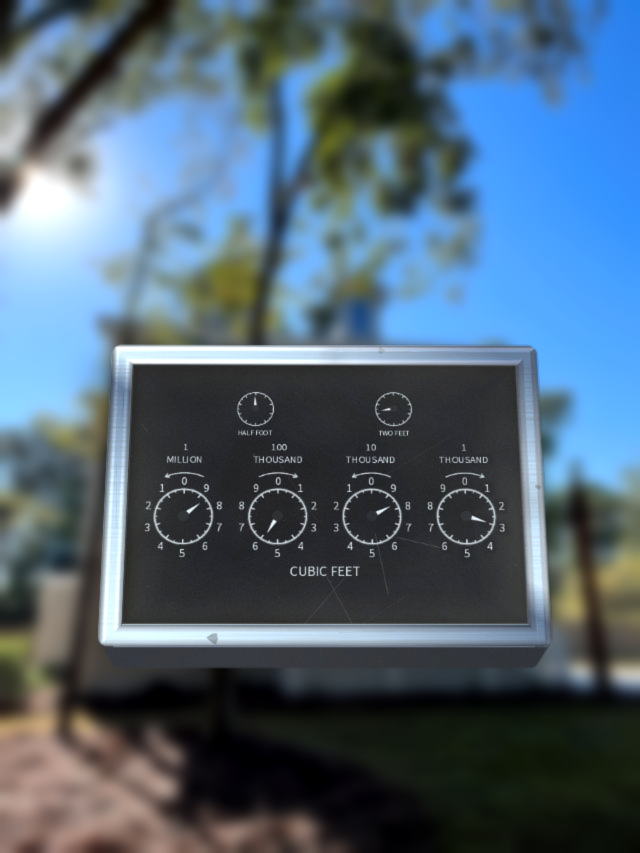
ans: 858300; ft³
